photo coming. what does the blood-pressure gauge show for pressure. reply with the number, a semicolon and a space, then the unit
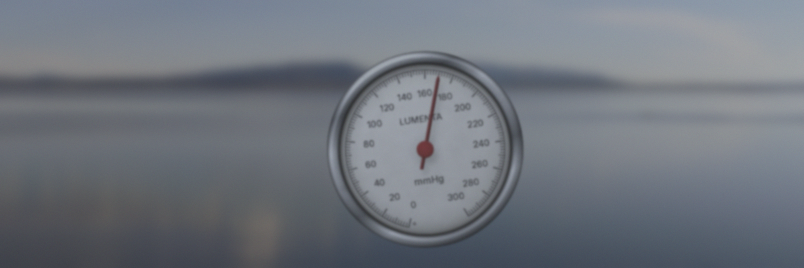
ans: 170; mmHg
